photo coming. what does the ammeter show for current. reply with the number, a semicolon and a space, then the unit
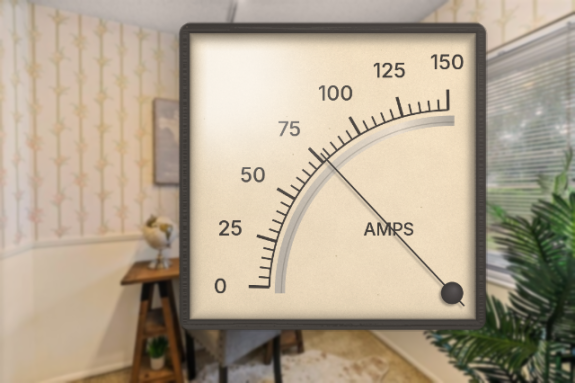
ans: 77.5; A
